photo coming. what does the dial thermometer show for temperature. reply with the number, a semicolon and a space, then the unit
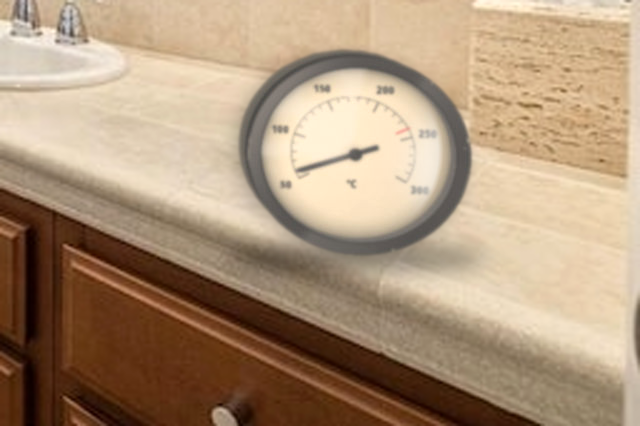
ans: 60; °C
